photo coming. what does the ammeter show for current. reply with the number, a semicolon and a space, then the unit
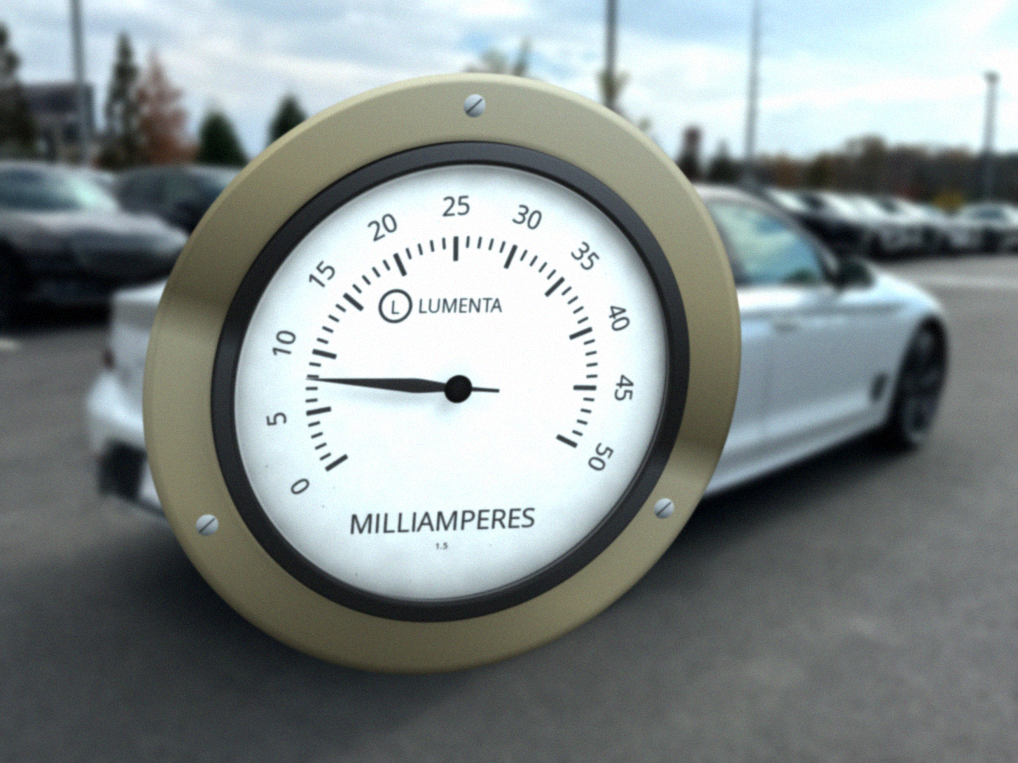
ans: 8; mA
